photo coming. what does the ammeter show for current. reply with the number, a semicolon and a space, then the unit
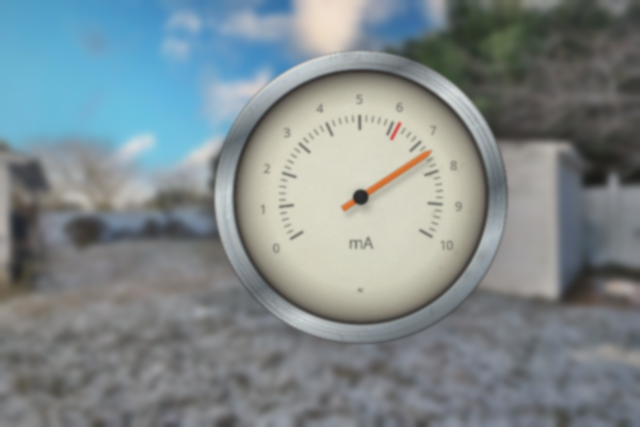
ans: 7.4; mA
